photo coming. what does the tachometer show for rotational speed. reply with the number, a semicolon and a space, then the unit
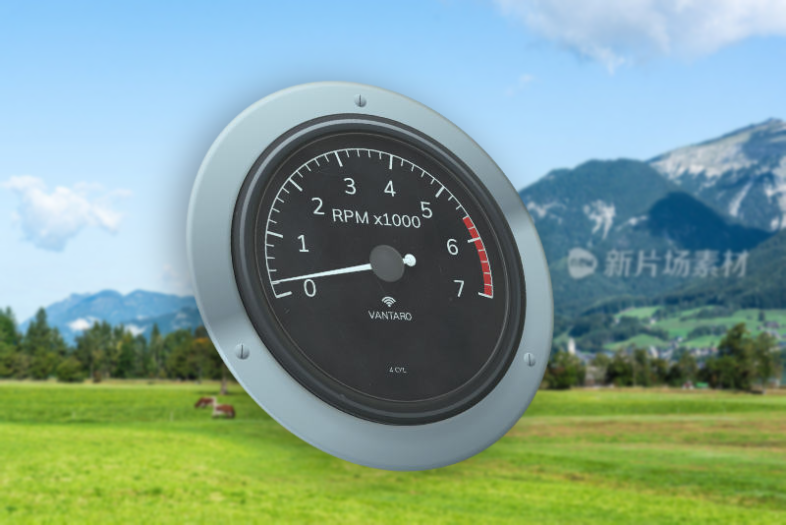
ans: 200; rpm
